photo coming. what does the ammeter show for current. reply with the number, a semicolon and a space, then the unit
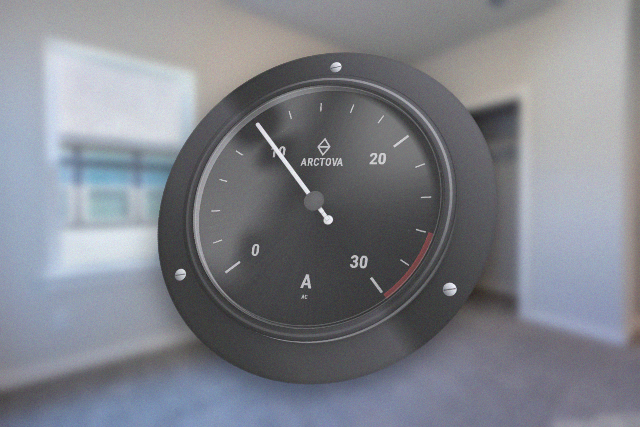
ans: 10; A
